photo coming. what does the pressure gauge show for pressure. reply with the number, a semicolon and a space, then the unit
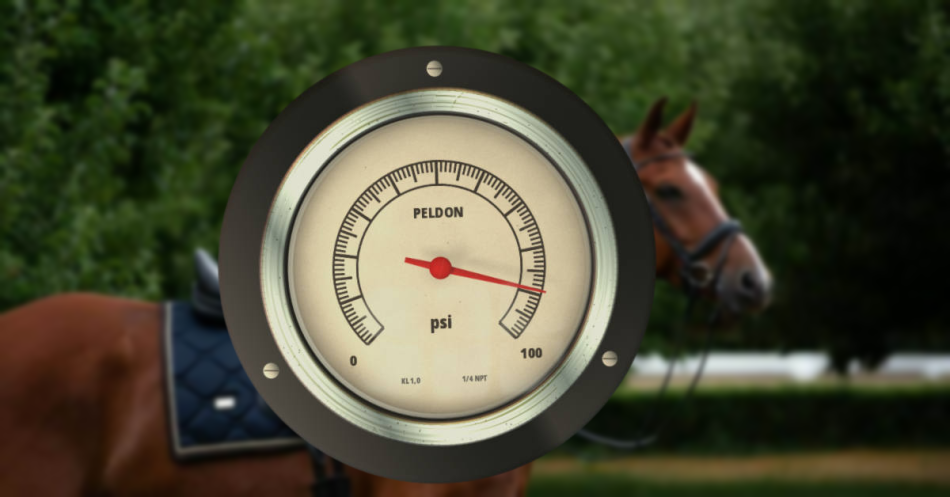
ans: 89; psi
